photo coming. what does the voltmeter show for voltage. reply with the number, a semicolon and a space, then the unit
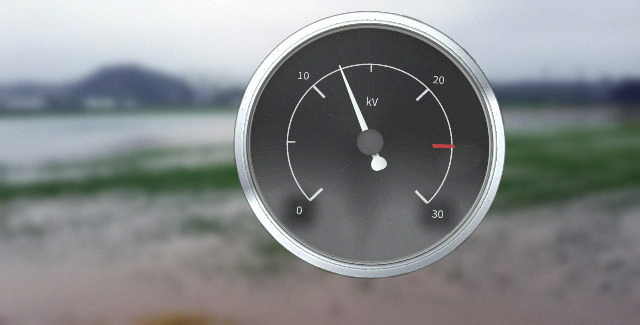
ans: 12.5; kV
